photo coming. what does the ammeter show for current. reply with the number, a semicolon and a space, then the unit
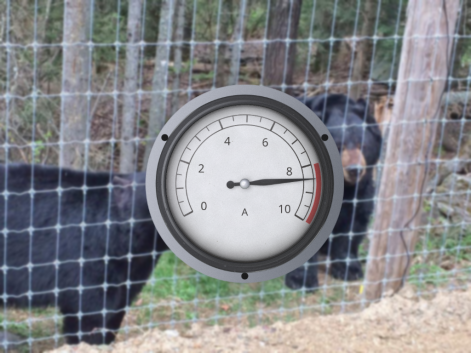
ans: 8.5; A
